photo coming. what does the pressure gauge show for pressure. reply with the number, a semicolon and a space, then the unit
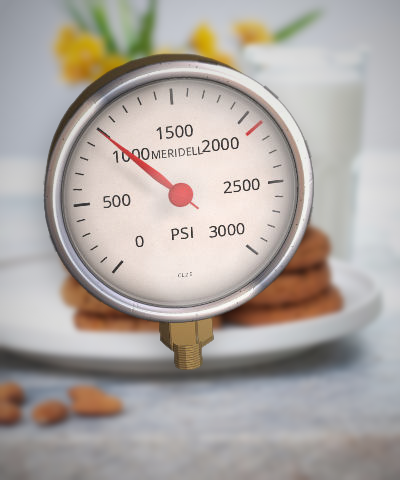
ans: 1000; psi
